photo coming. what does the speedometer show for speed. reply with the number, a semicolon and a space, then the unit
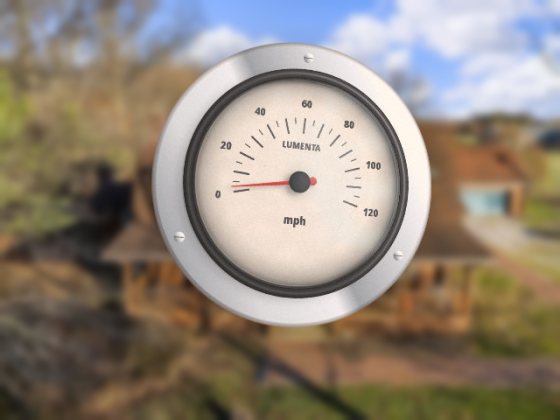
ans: 2.5; mph
